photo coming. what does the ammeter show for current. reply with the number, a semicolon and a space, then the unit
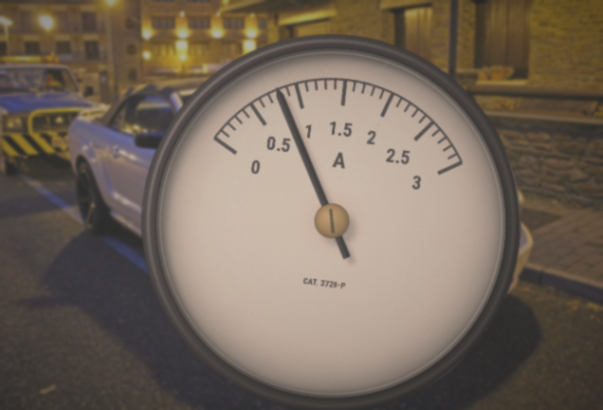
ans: 0.8; A
